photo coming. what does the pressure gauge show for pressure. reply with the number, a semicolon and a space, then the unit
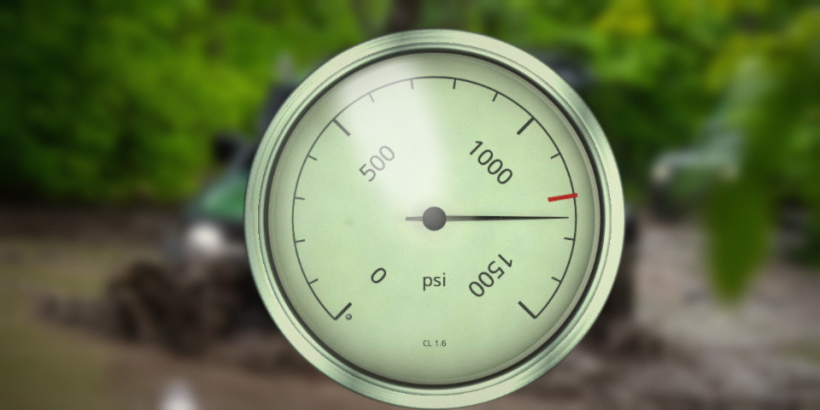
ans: 1250; psi
